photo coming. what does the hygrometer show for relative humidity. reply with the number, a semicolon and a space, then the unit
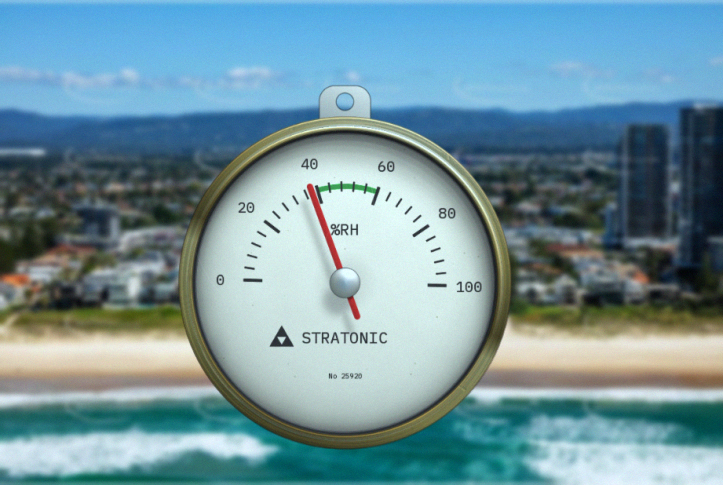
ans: 38; %
